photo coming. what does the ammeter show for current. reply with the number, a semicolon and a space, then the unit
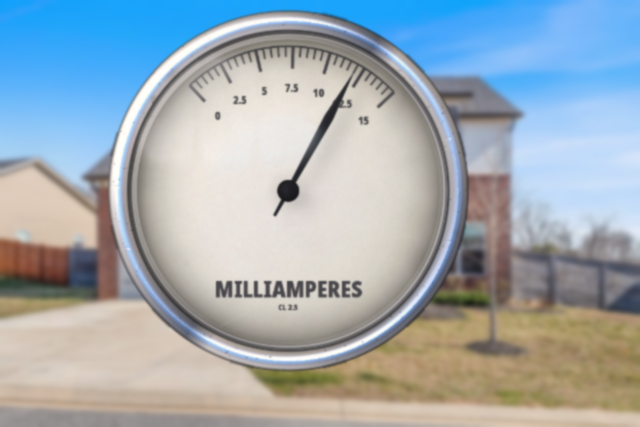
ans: 12; mA
